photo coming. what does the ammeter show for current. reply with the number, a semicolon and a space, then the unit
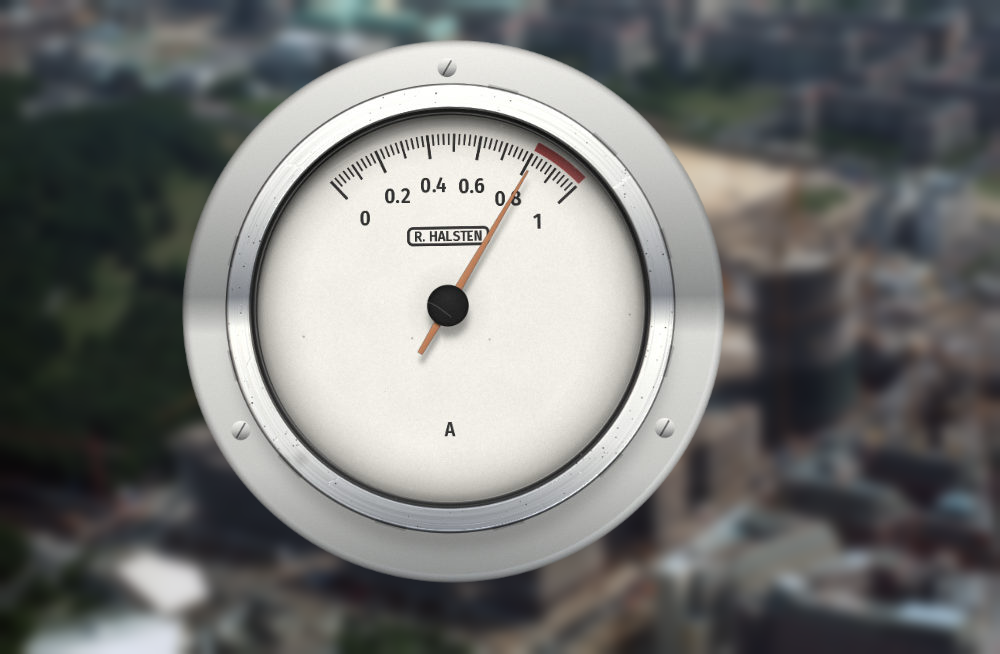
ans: 0.82; A
